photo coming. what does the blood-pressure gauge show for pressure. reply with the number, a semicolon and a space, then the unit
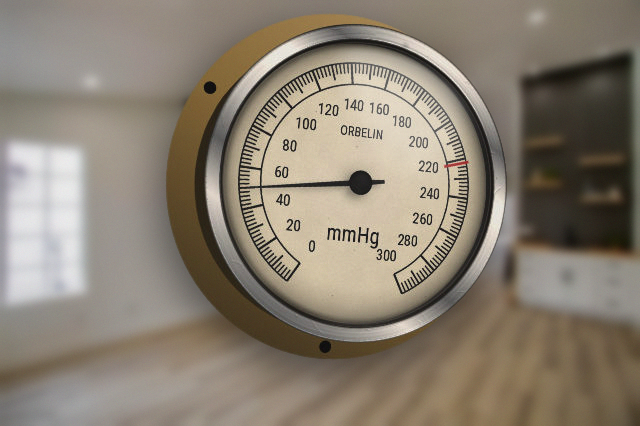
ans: 50; mmHg
